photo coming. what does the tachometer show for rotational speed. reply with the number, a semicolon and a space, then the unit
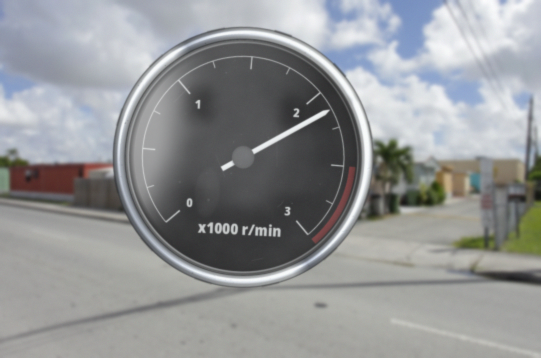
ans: 2125; rpm
